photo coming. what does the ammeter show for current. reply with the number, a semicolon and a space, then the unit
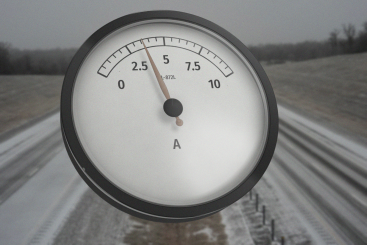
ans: 3.5; A
